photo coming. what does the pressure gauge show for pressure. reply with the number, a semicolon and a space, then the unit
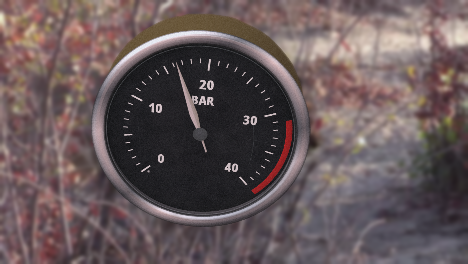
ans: 16.5; bar
